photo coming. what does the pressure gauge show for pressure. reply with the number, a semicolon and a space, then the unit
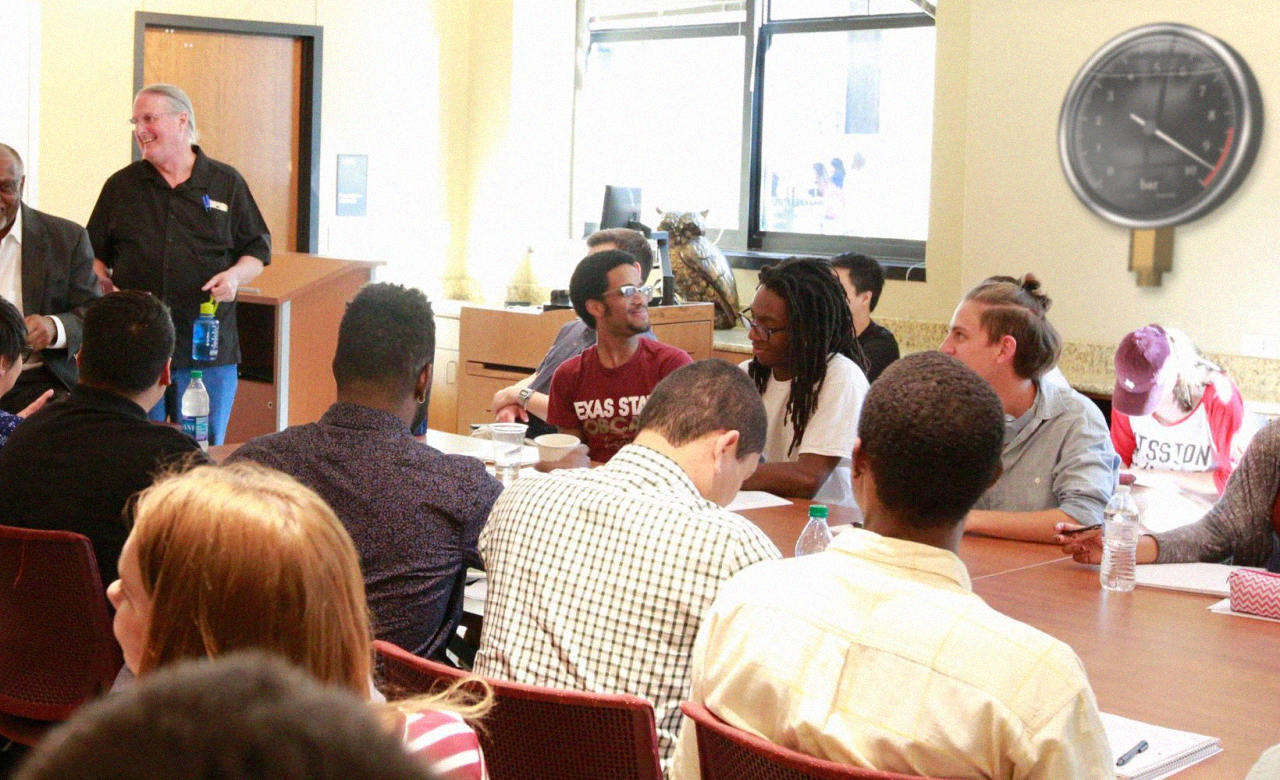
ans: 9.5; bar
